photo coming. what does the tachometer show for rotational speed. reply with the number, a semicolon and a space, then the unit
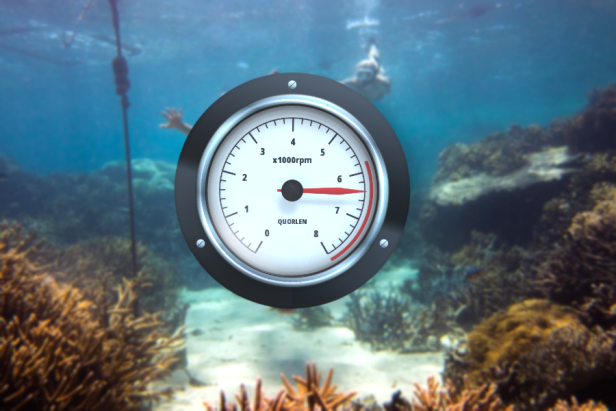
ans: 6400; rpm
